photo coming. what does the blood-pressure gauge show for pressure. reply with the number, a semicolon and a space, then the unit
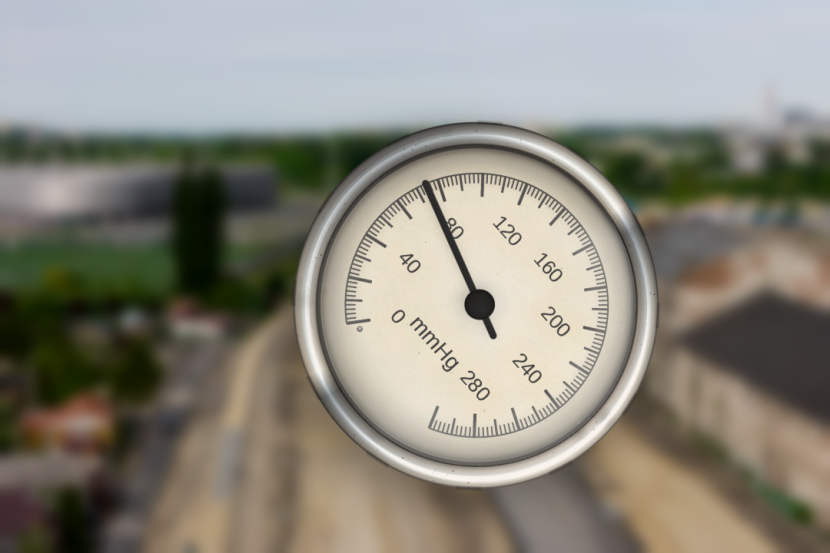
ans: 74; mmHg
